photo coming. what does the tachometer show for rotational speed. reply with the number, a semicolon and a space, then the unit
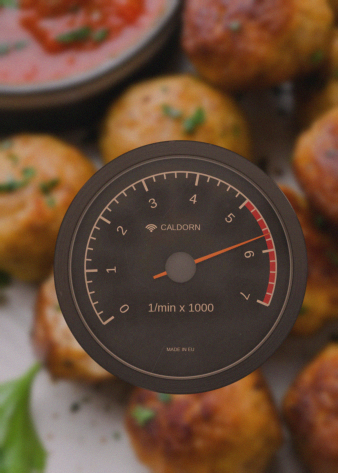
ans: 5700; rpm
